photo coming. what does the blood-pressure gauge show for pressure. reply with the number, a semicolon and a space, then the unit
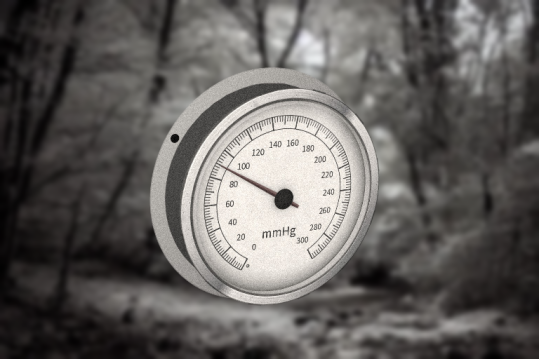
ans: 90; mmHg
